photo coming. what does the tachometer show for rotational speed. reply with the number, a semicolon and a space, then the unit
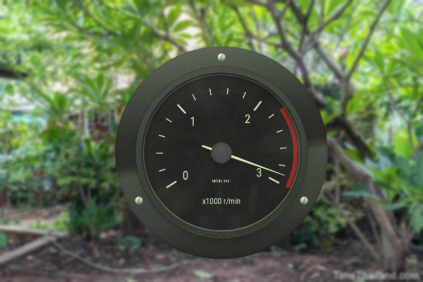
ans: 2900; rpm
